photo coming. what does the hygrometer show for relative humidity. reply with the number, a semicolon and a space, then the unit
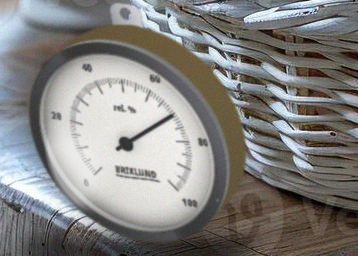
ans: 70; %
